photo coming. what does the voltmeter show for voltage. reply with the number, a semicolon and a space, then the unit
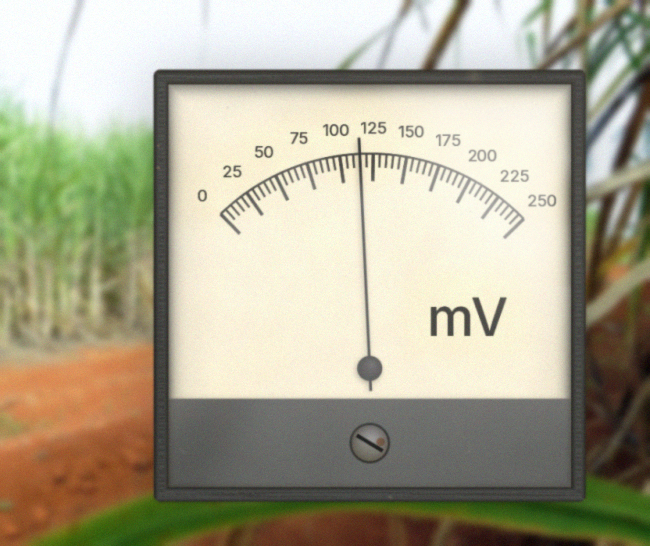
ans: 115; mV
